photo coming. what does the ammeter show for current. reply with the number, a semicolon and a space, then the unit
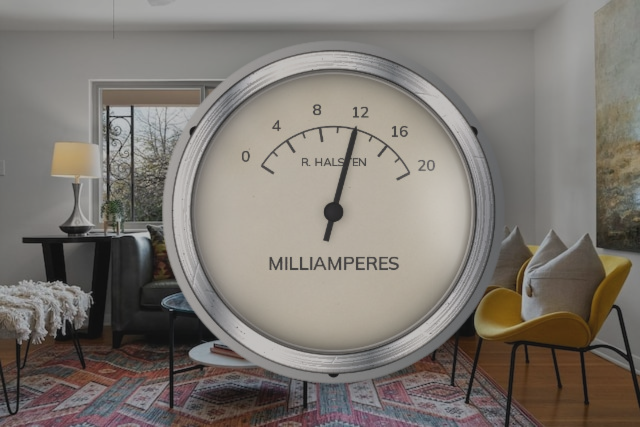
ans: 12; mA
